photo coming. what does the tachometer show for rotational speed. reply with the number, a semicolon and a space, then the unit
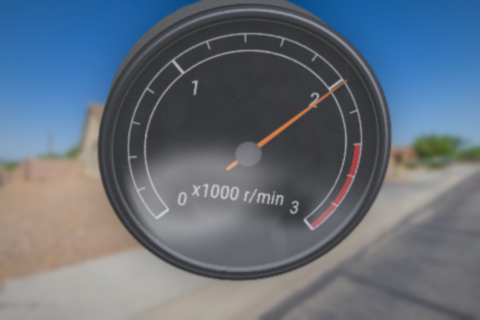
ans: 2000; rpm
